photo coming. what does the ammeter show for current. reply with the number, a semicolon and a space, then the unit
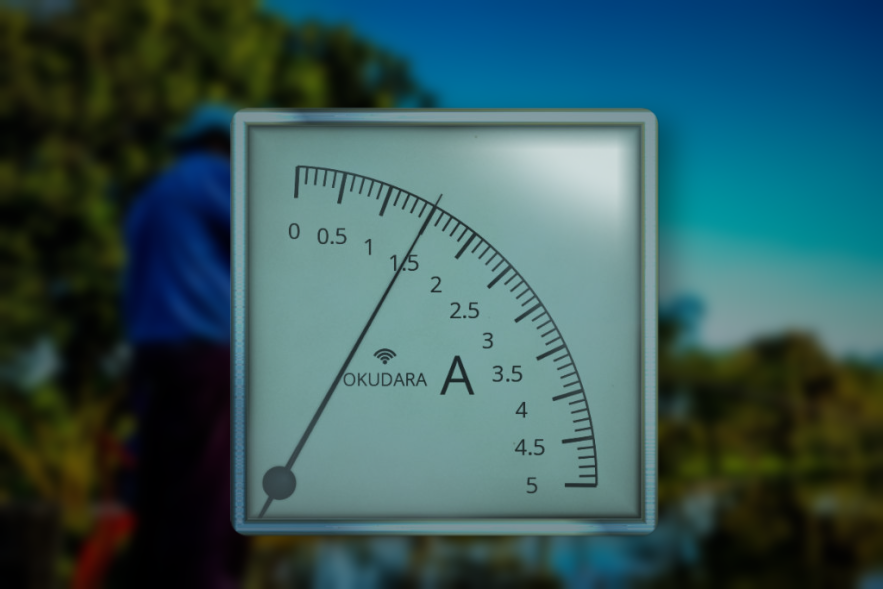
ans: 1.5; A
